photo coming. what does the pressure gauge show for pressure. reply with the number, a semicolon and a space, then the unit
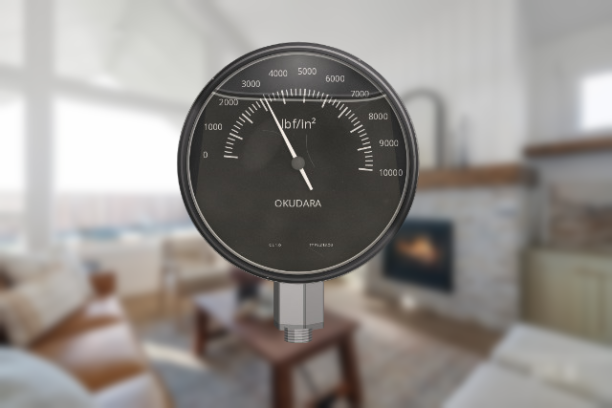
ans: 3200; psi
